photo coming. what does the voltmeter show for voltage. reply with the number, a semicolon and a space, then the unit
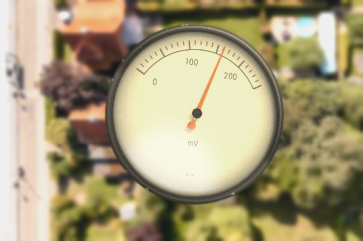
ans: 160; mV
